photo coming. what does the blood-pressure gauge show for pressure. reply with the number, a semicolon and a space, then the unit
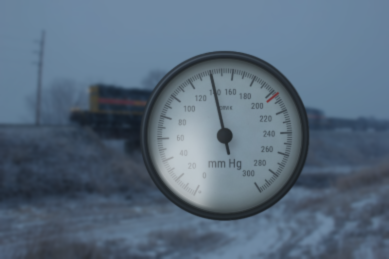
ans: 140; mmHg
